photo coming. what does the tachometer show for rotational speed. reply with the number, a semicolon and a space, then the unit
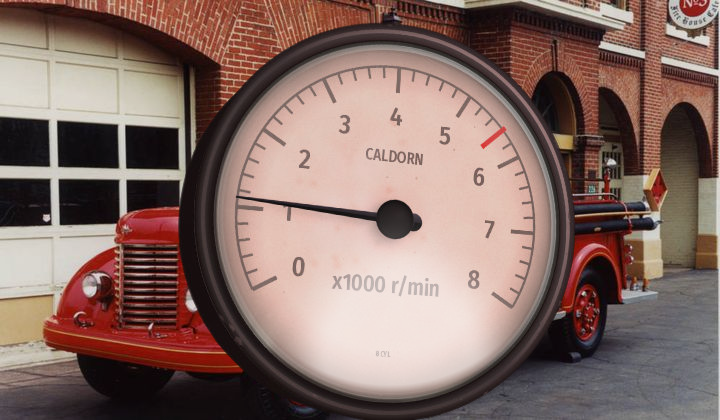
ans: 1100; rpm
